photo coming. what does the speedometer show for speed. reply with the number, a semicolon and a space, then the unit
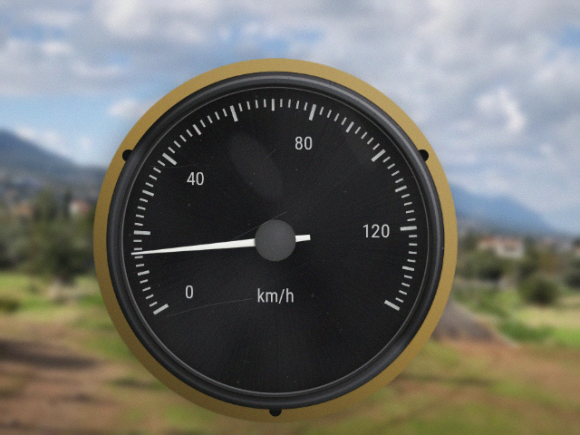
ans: 15; km/h
